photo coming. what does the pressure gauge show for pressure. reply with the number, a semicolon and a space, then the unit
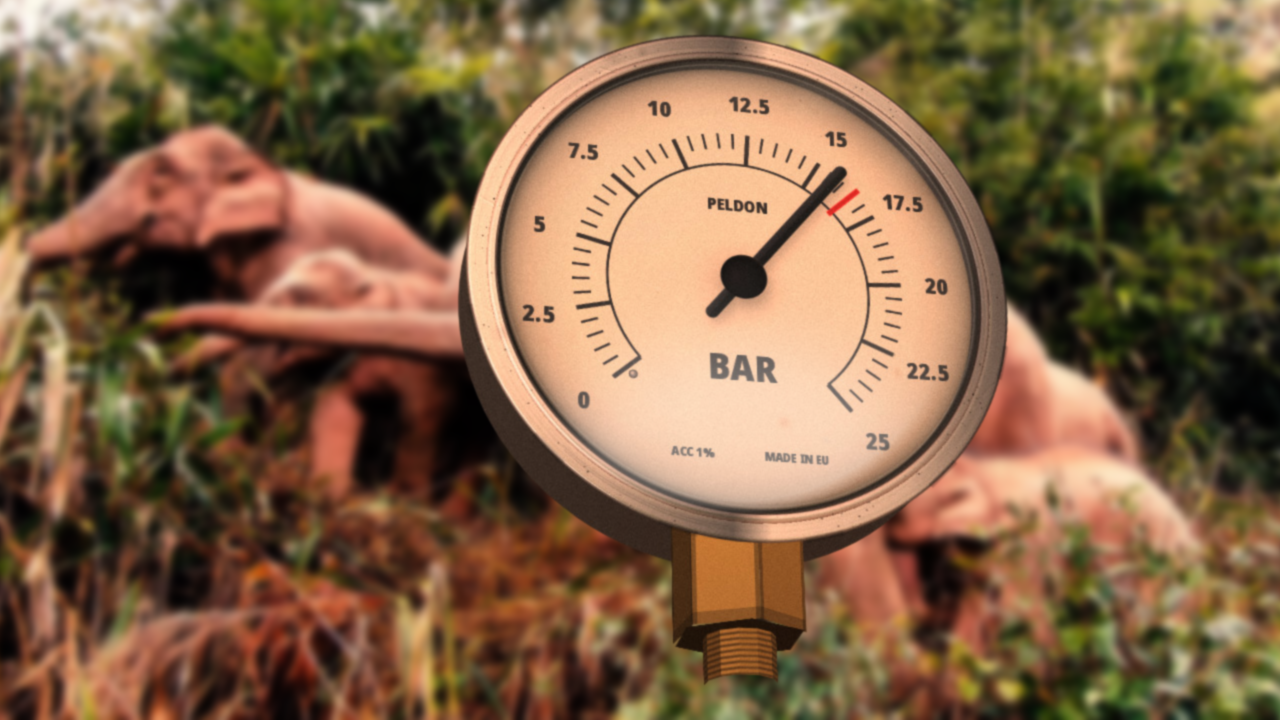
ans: 15.75; bar
